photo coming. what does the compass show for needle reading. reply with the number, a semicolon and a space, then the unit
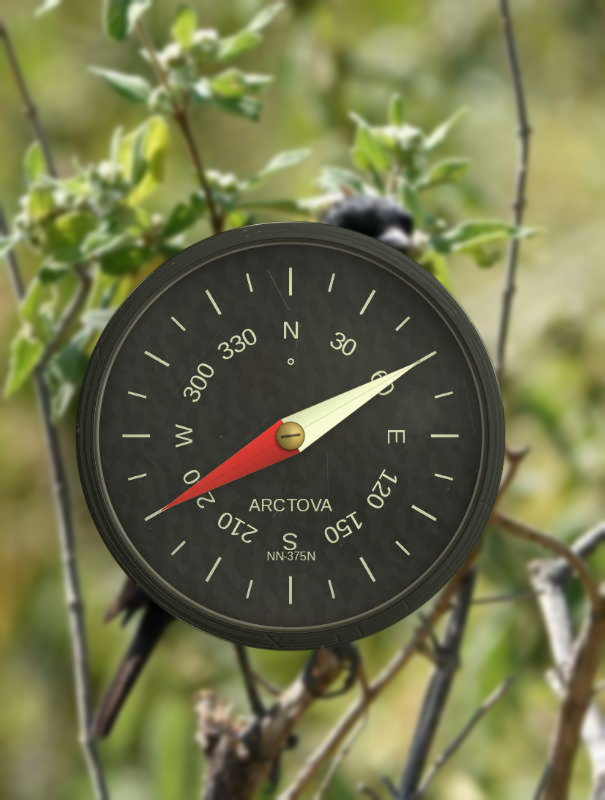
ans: 240; °
